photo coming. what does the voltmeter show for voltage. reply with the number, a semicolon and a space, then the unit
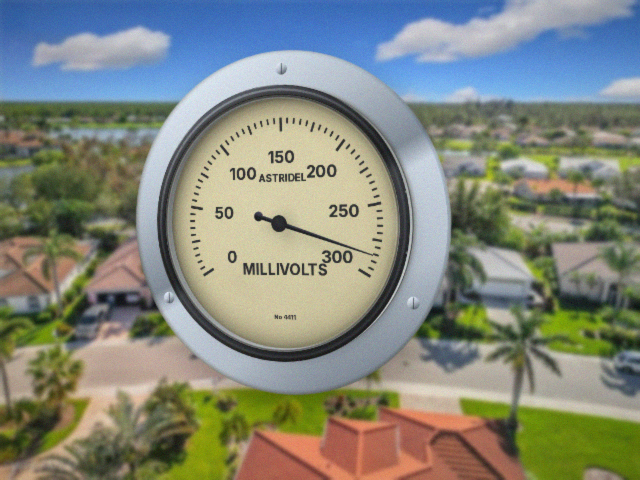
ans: 285; mV
